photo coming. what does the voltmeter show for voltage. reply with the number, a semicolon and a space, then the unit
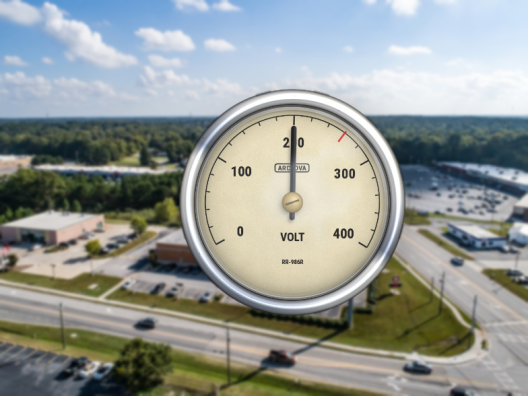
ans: 200; V
